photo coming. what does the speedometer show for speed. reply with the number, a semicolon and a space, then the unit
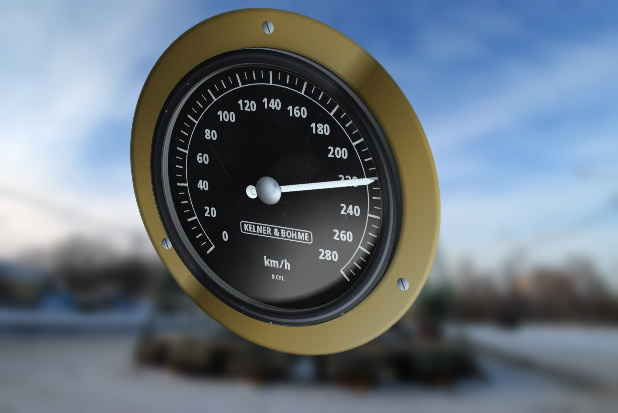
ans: 220; km/h
